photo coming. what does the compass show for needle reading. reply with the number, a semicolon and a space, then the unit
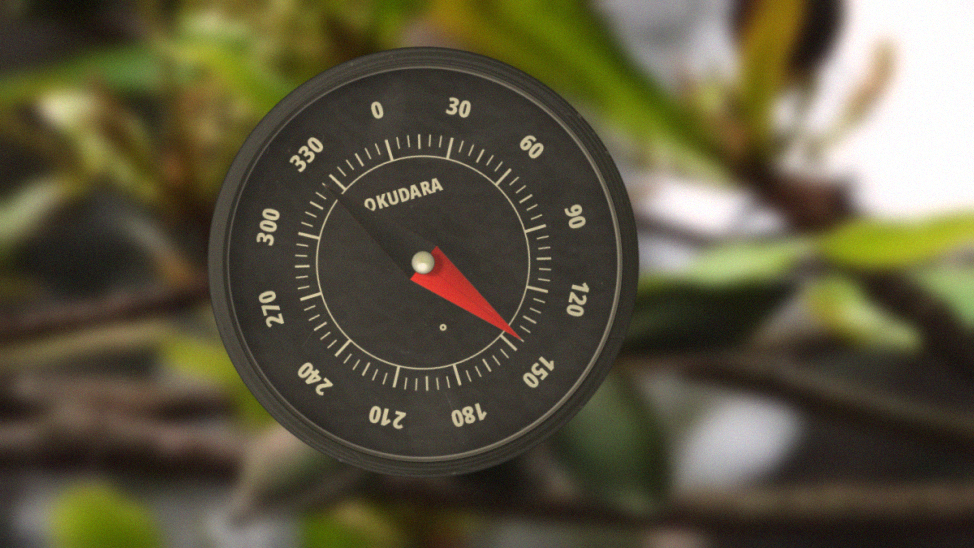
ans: 145; °
